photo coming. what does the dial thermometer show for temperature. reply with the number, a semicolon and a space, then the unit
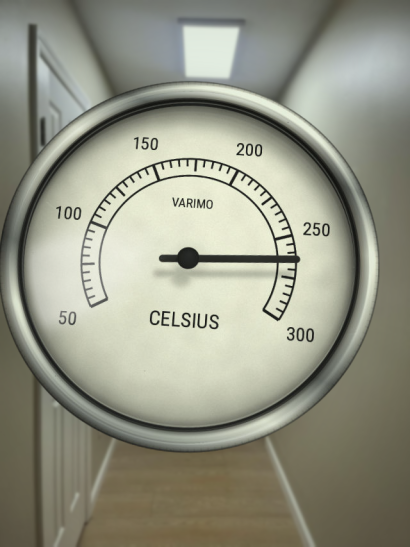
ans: 265; °C
